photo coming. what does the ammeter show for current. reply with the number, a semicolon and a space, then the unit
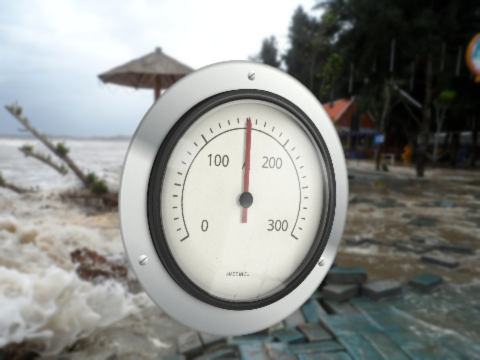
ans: 150; A
